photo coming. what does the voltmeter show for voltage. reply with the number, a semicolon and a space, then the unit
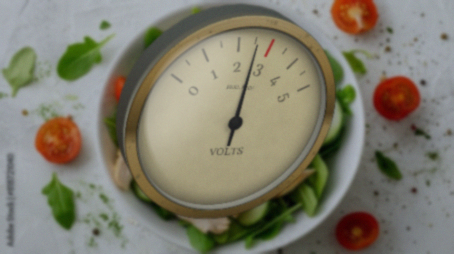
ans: 2.5; V
